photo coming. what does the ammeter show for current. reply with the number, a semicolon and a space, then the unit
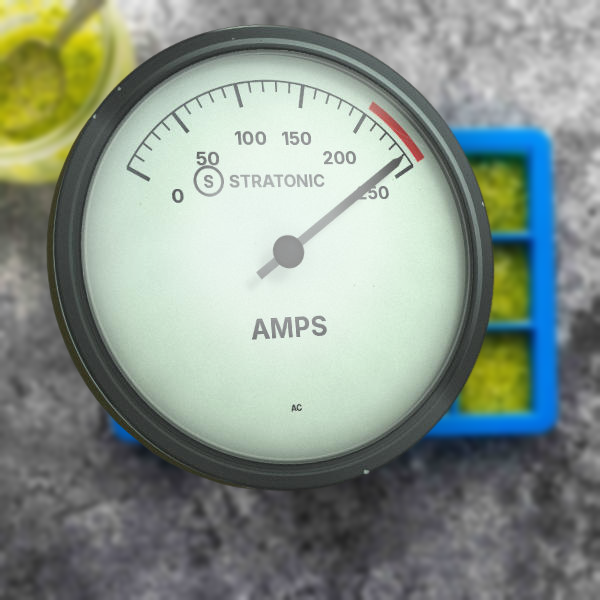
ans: 240; A
